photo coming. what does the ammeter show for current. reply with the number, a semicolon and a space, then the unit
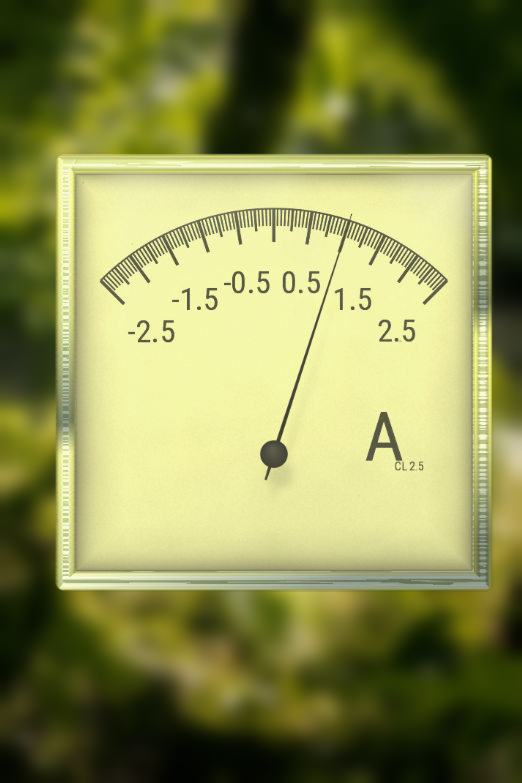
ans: 1; A
